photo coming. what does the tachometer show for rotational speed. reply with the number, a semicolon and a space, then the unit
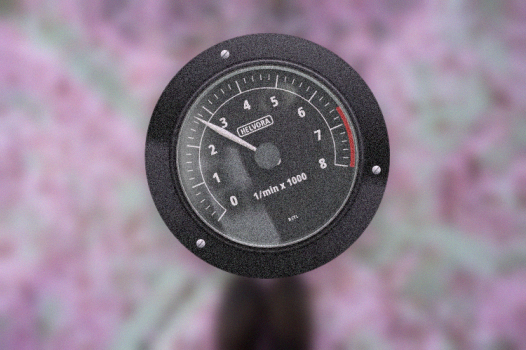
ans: 2700; rpm
